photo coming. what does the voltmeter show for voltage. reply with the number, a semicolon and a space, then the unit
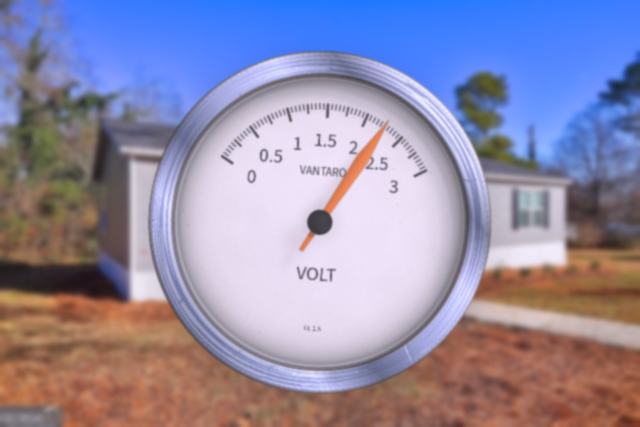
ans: 2.25; V
